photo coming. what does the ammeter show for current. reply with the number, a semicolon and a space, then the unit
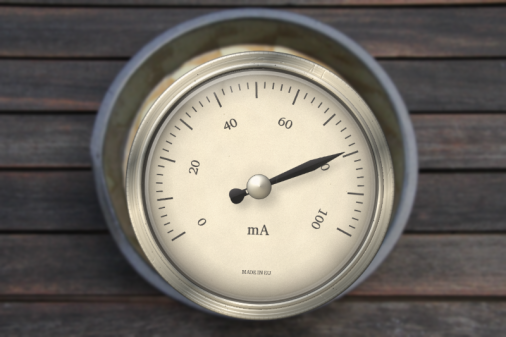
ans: 79; mA
